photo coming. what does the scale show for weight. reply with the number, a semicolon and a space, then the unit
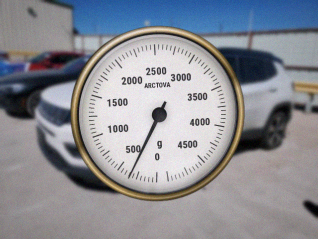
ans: 350; g
